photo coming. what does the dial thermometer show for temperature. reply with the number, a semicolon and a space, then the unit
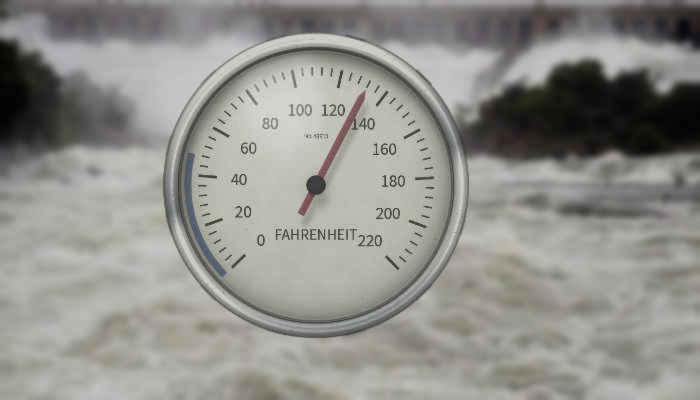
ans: 132; °F
